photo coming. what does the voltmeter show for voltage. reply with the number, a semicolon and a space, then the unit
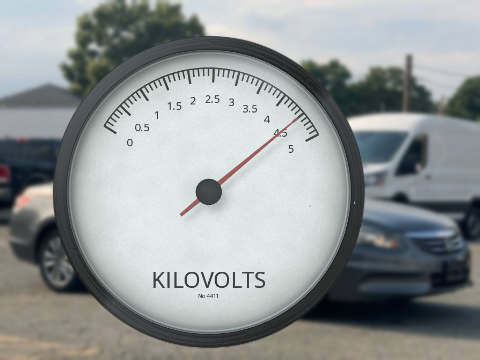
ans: 4.5; kV
